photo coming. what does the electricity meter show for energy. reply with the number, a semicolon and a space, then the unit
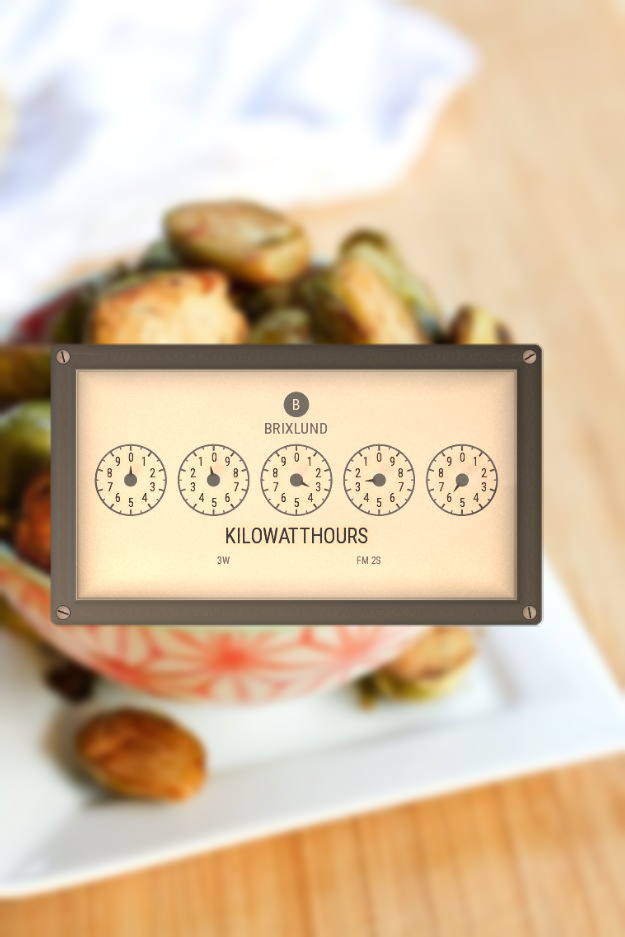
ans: 326; kWh
